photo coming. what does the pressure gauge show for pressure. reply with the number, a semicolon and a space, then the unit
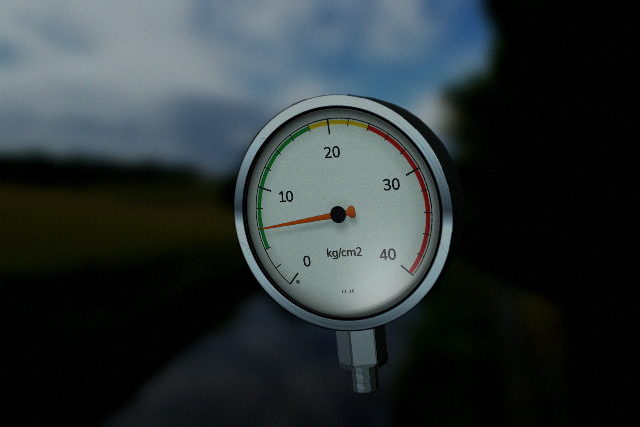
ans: 6; kg/cm²
